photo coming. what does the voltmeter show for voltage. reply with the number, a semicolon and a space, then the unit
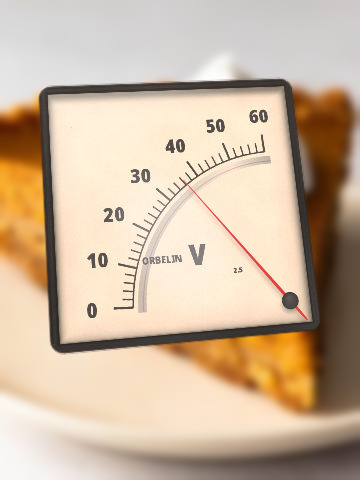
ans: 36; V
